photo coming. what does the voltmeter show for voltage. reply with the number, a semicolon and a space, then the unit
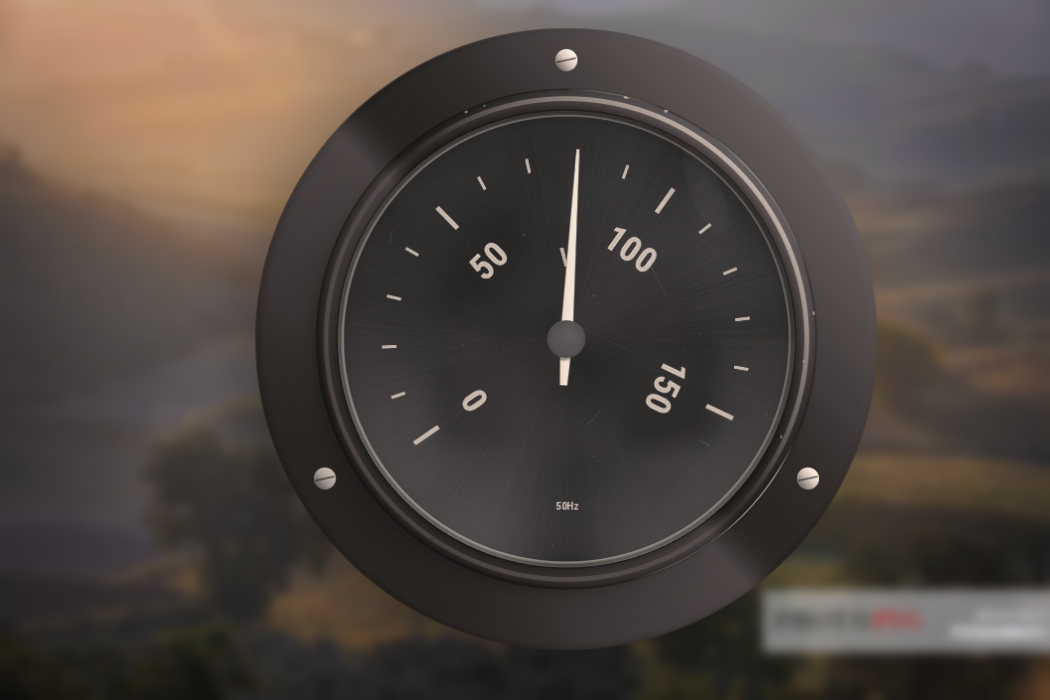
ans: 80; V
